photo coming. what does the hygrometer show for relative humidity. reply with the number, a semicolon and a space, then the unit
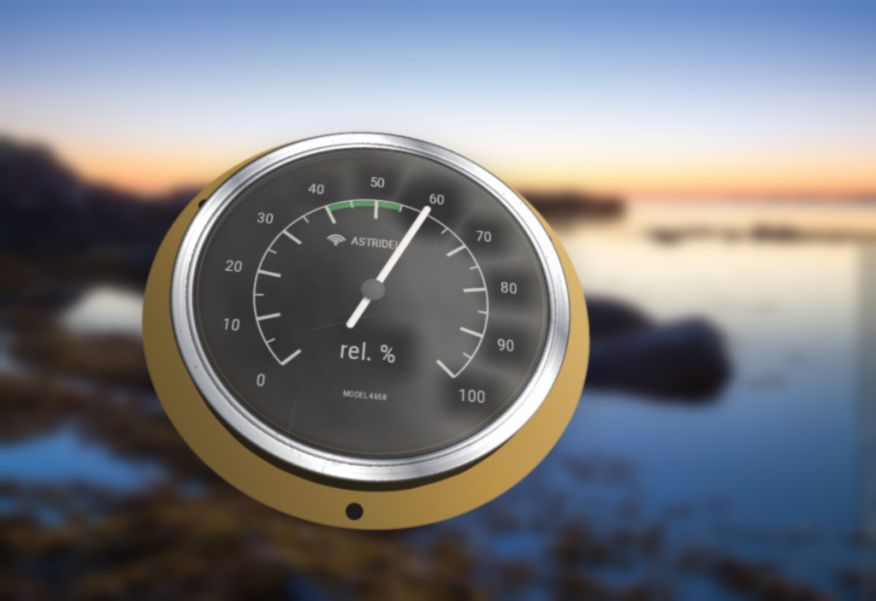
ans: 60; %
